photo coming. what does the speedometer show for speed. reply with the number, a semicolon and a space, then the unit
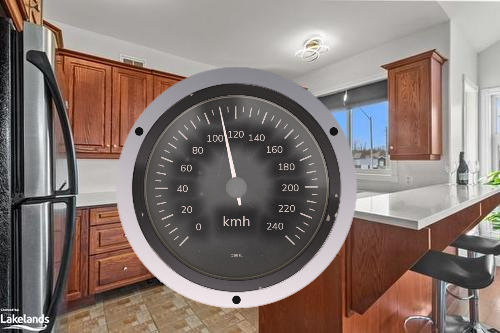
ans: 110; km/h
